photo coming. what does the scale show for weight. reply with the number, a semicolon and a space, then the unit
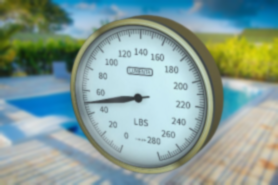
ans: 50; lb
